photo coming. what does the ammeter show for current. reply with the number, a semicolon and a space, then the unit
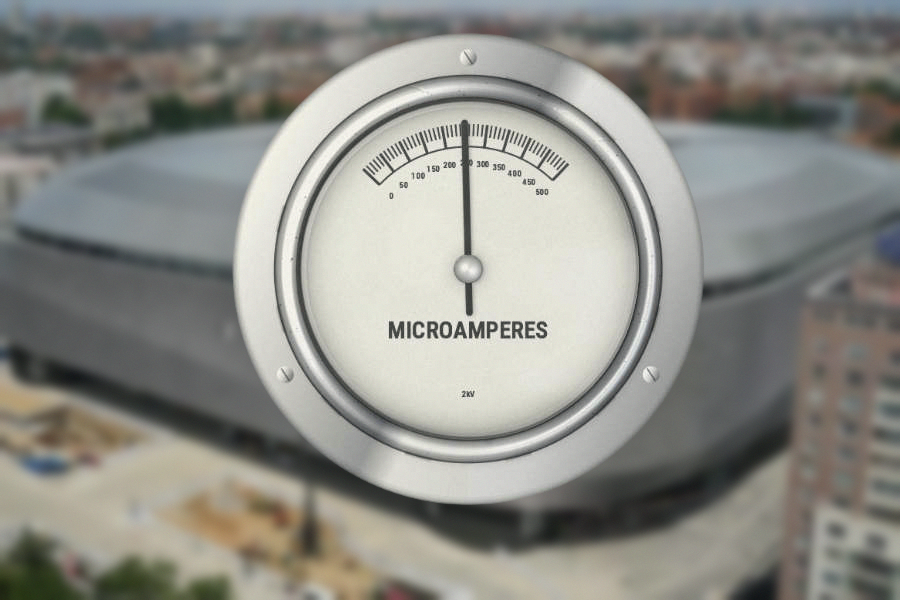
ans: 250; µA
